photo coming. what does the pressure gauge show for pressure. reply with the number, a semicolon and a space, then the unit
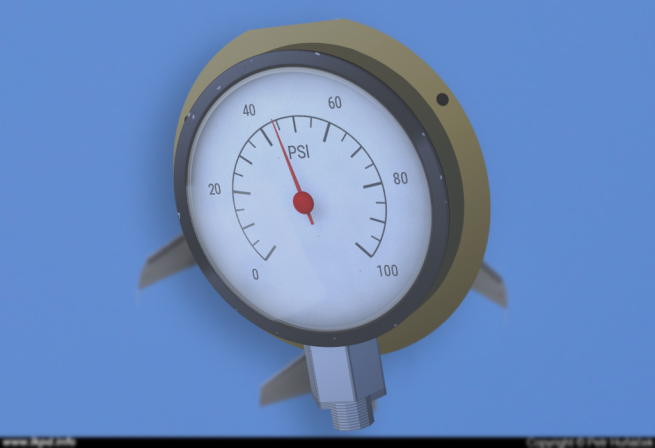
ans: 45; psi
